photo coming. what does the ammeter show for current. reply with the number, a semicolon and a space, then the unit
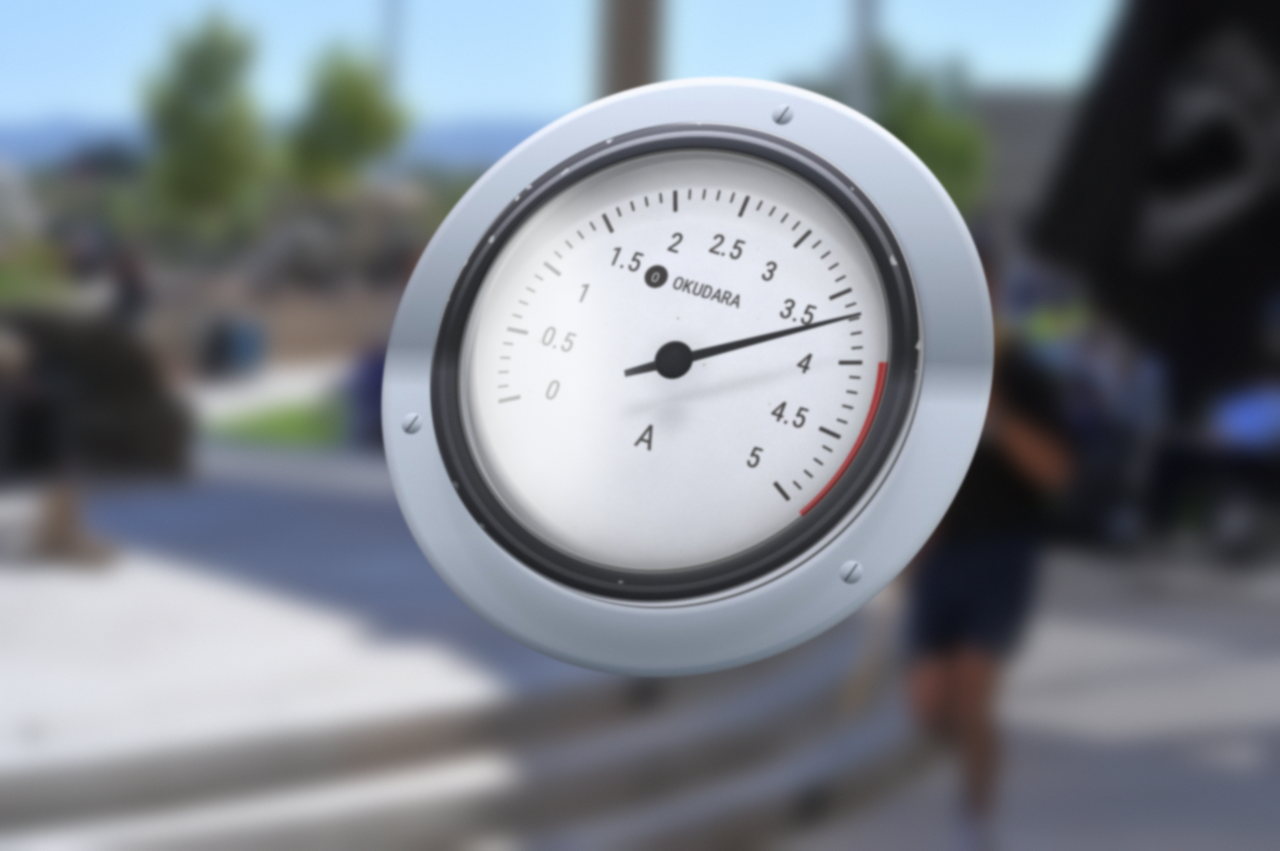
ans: 3.7; A
